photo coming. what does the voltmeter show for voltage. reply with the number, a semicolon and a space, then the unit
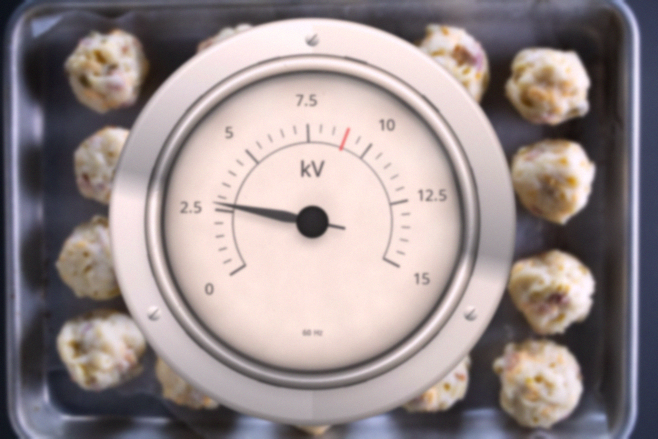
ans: 2.75; kV
